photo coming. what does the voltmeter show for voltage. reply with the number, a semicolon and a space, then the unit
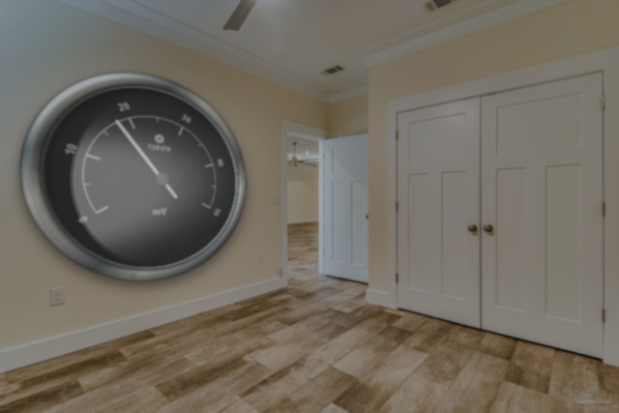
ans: 17.5; mV
